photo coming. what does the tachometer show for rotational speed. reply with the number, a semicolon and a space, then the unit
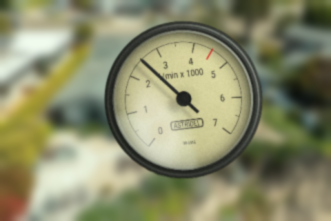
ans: 2500; rpm
